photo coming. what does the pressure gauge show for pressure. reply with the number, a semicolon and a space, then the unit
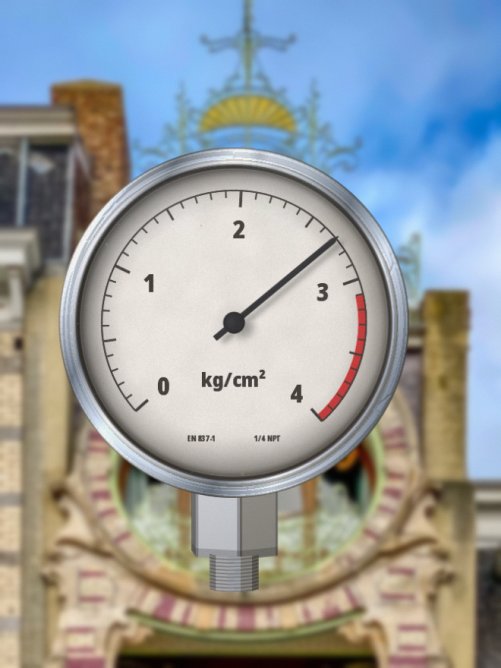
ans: 2.7; kg/cm²
